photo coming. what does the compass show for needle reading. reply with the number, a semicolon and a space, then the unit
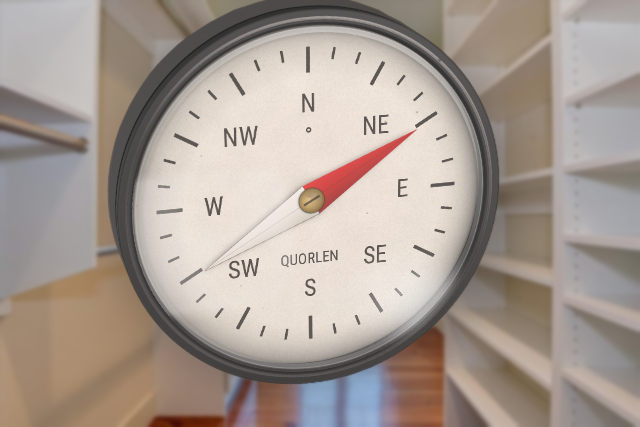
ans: 60; °
